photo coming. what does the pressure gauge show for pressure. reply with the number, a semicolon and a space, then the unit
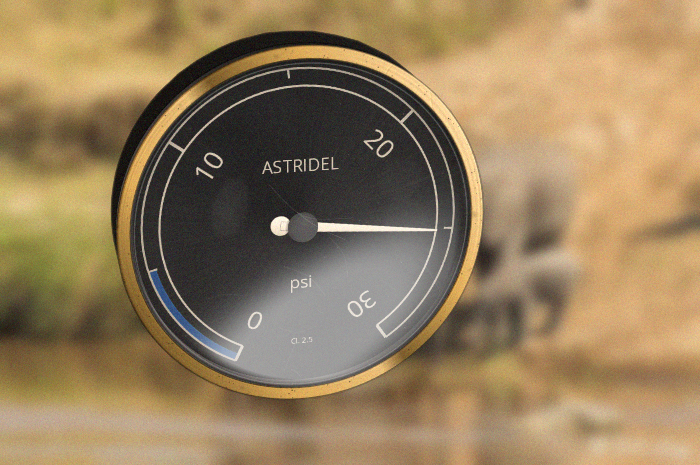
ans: 25; psi
